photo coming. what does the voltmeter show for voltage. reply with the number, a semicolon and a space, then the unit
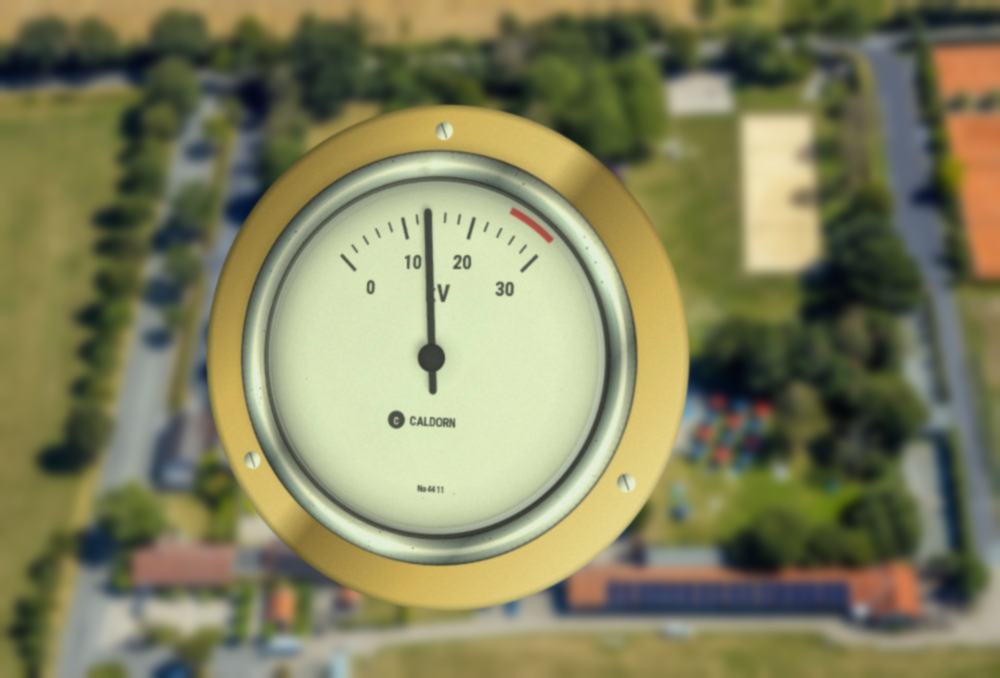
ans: 14; kV
